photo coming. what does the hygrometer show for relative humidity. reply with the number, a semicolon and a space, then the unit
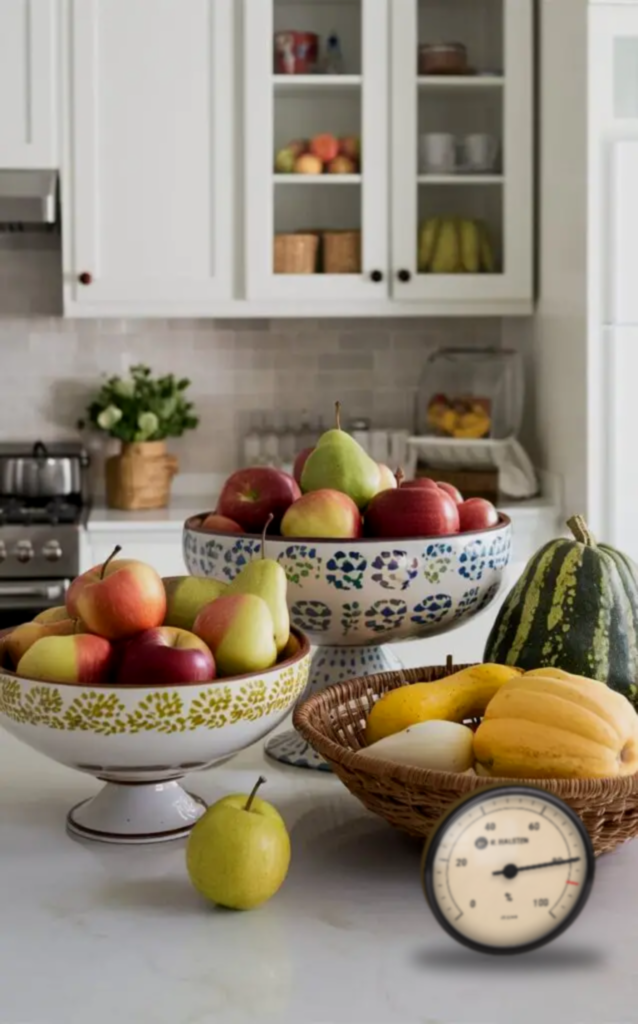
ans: 80; %
